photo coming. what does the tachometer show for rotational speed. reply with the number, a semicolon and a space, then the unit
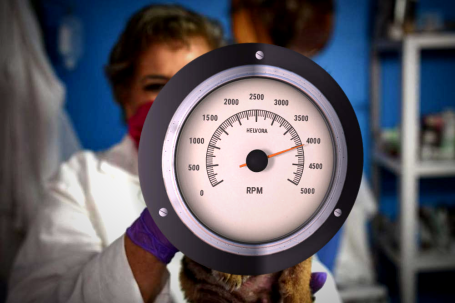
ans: 4000; rpm
